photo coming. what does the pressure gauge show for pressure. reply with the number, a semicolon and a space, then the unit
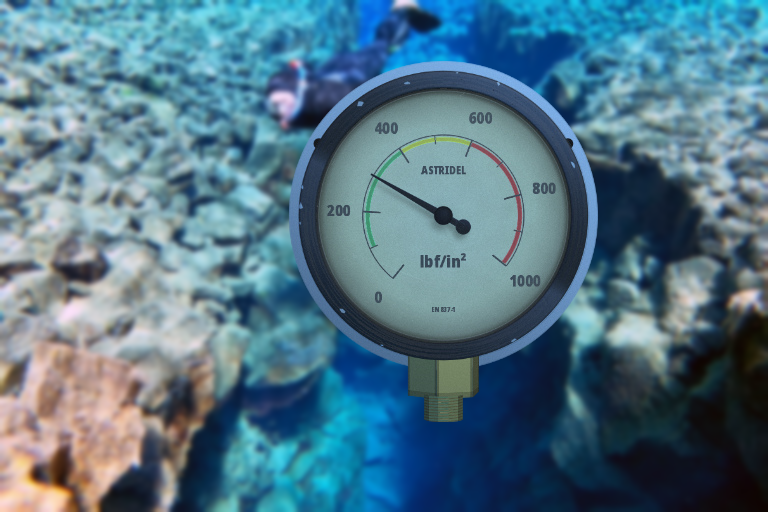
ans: 300; psi
